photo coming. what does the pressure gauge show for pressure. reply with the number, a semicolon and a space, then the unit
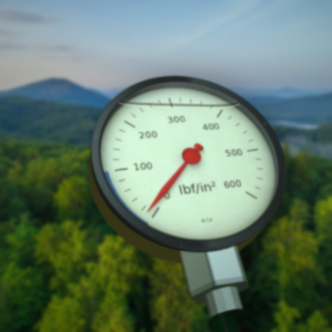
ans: 10; psi
